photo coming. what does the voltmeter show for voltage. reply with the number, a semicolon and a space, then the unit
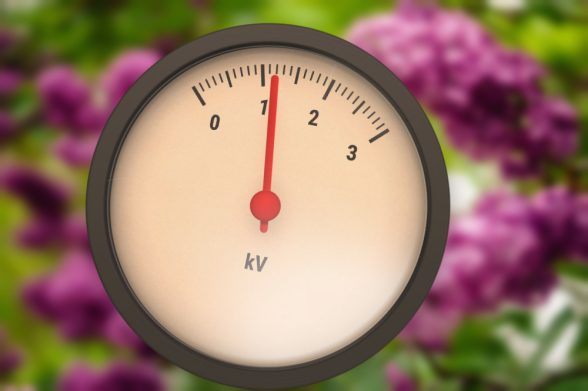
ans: 1.2; kV
